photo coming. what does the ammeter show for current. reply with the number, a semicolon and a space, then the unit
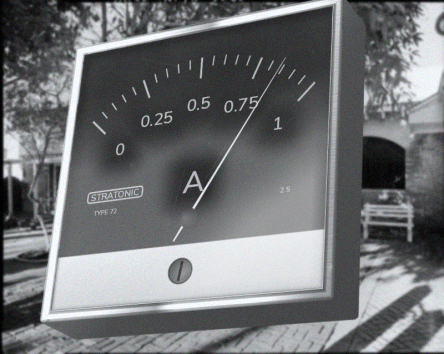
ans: 0.85; A
